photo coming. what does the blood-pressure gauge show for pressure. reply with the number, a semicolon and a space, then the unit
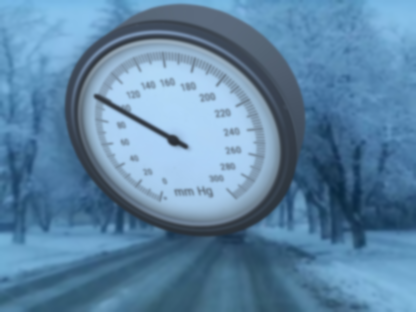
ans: 100; mmHg
